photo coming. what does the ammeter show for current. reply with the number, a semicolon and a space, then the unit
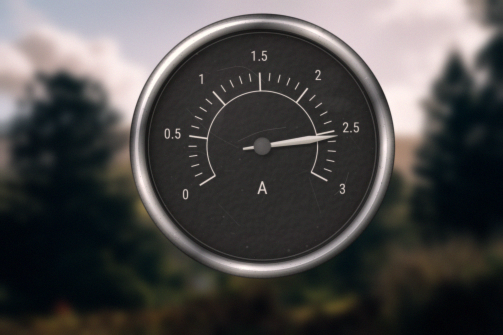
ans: 2.55; A
